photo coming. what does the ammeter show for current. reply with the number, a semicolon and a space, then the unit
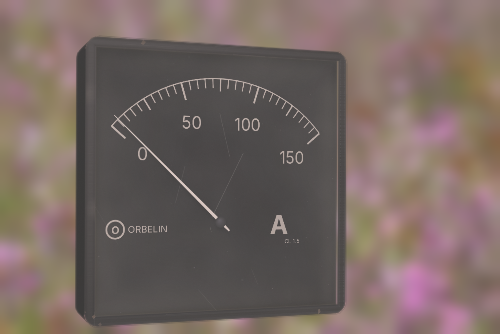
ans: 5; A
